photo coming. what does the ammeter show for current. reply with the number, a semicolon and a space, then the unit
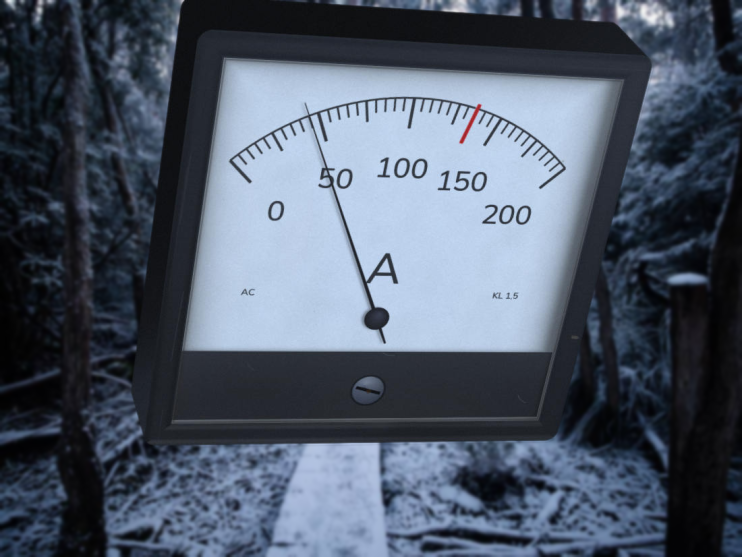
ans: 45; A
